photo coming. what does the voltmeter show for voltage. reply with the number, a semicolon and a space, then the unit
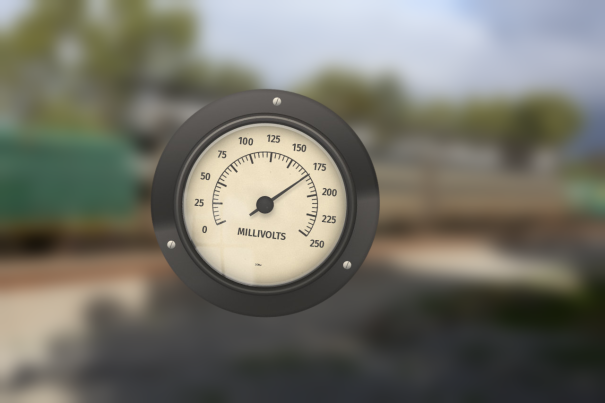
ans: 175; mV
